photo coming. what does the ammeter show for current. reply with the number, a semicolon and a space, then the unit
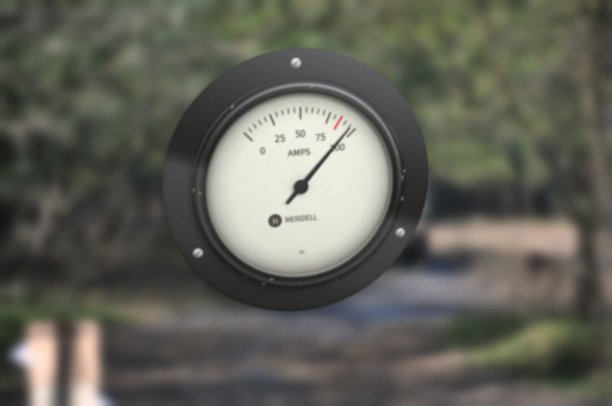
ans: 95; A
